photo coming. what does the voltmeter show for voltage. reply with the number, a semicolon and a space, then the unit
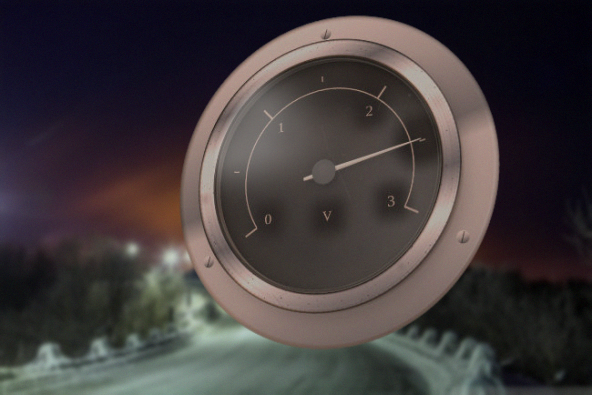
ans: 2.5; V
